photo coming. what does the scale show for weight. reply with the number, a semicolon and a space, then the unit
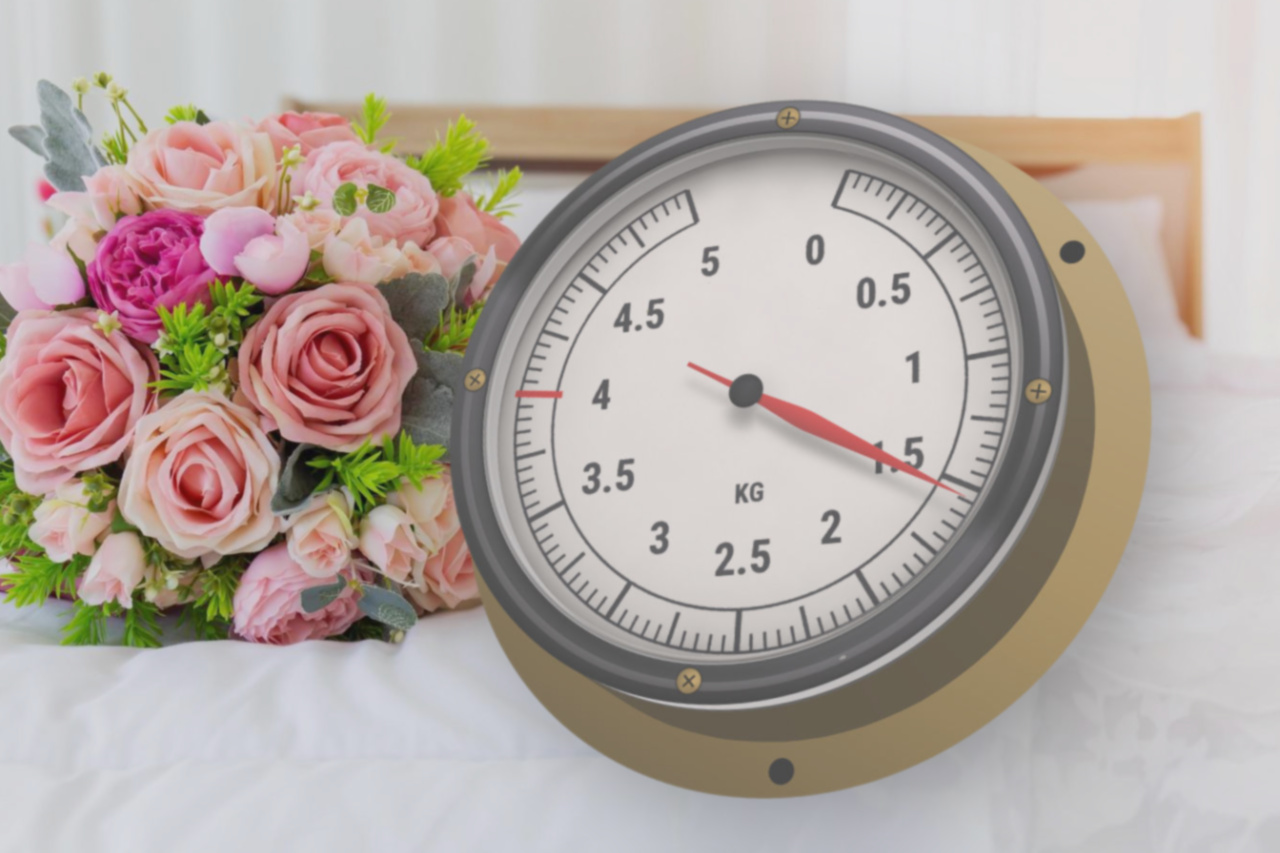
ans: 1.55; kg
